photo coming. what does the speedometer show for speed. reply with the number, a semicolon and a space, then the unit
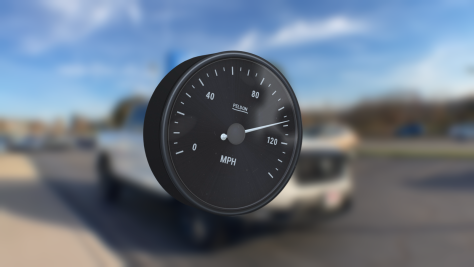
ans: 107.5; mph
